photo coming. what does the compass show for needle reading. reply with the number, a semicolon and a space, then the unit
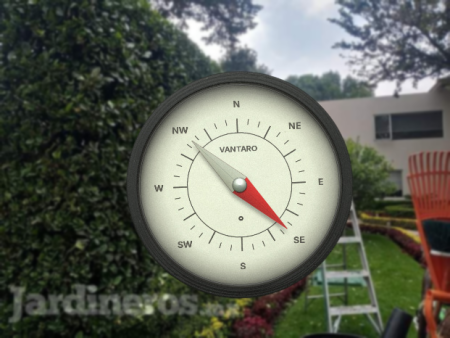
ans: 135; °
